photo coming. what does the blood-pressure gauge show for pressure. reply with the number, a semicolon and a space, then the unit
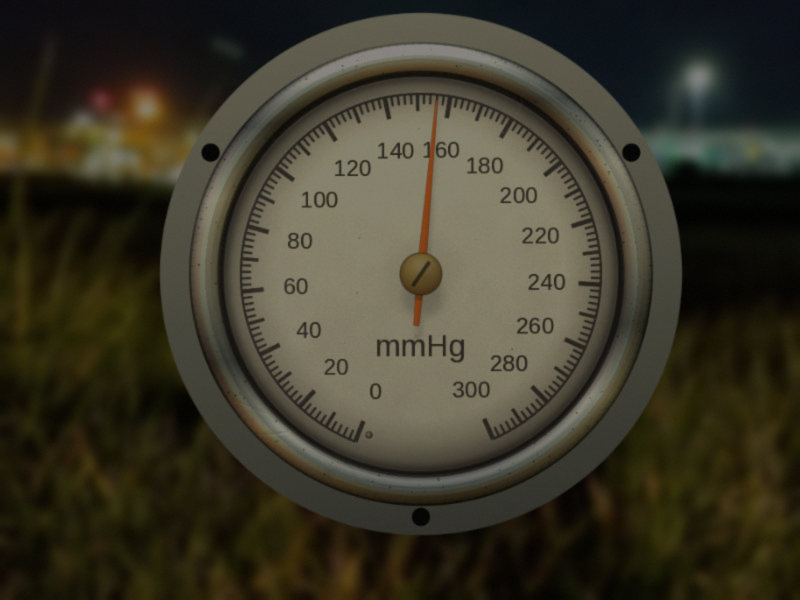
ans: 156; mmHg
